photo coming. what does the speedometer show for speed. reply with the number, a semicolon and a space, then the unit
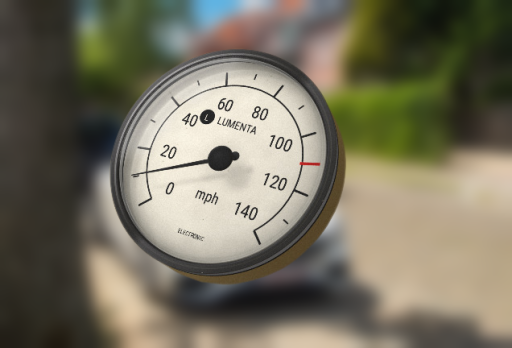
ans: 10; mph
